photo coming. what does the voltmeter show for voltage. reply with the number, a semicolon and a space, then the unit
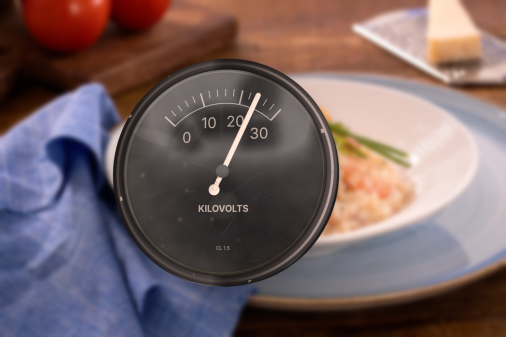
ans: 24; kV
